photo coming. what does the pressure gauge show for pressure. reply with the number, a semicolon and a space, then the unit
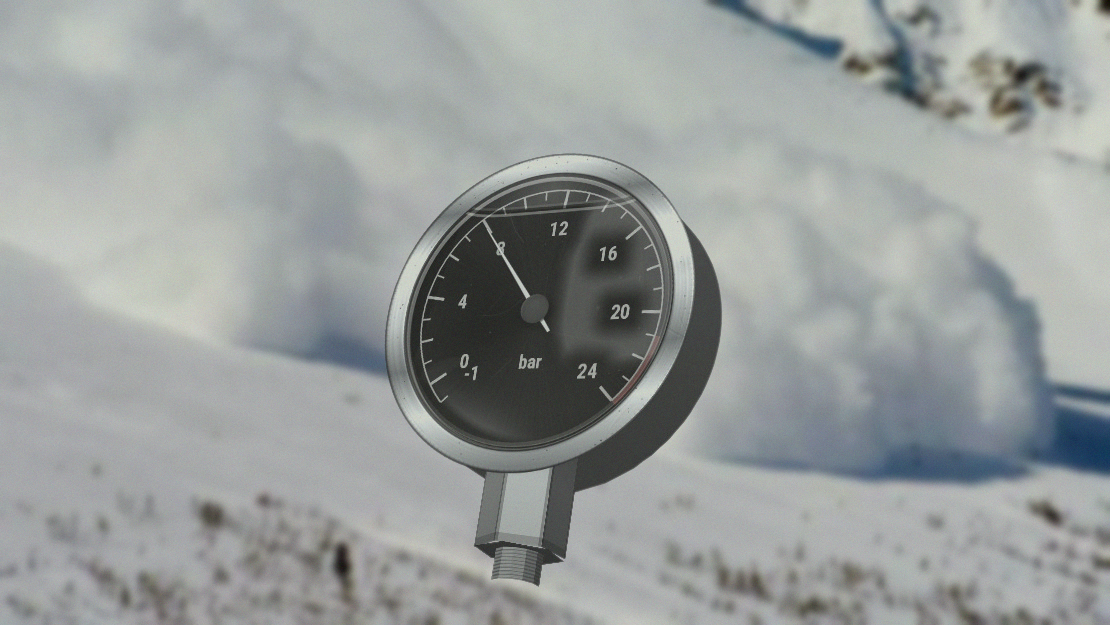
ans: 8; bar
